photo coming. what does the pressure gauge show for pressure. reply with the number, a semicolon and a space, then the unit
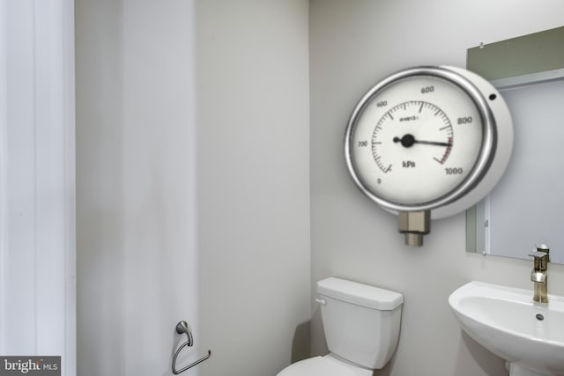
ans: 900; kPa
